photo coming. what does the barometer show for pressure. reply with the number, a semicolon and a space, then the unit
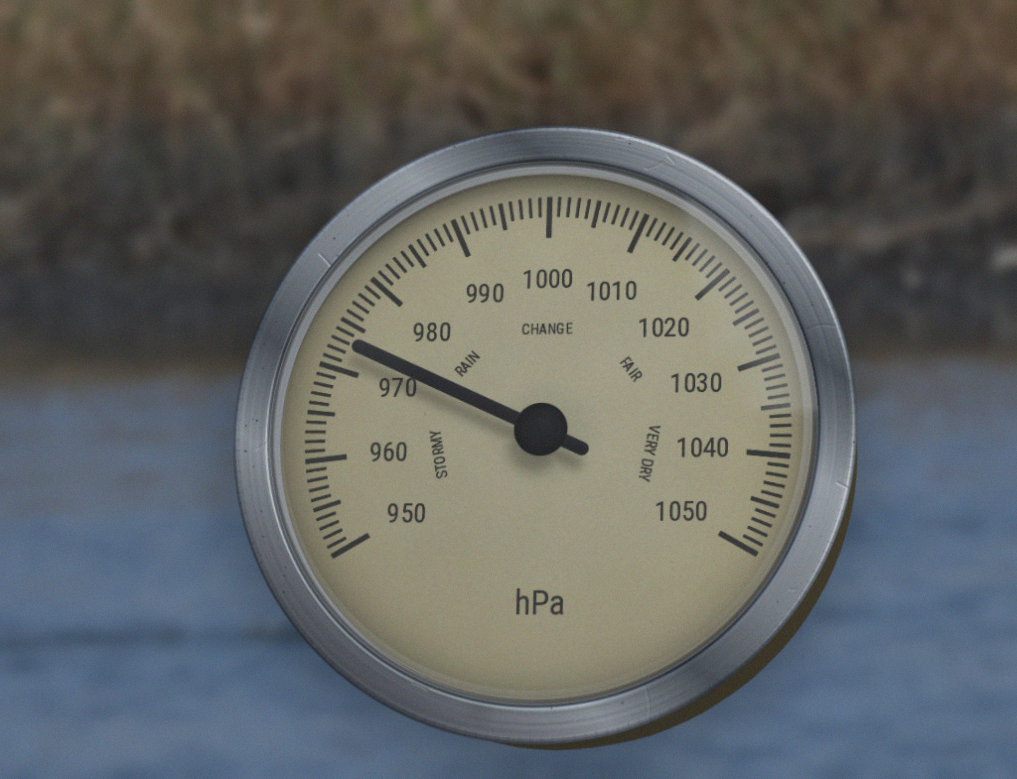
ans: 973; hPa
